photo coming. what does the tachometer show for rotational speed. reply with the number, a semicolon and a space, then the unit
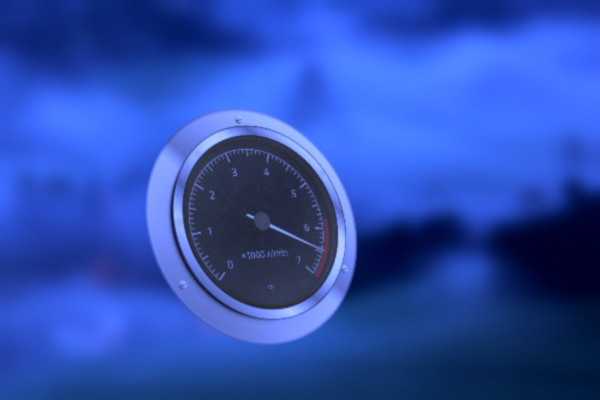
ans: 6500; rpm
